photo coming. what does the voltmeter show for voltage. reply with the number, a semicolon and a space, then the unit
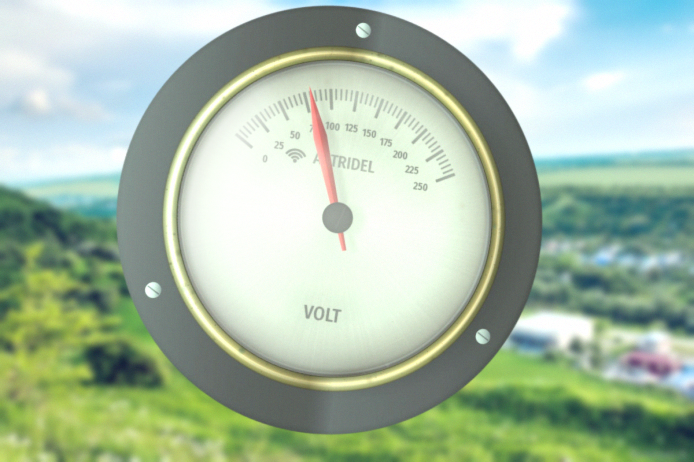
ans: 80; V
